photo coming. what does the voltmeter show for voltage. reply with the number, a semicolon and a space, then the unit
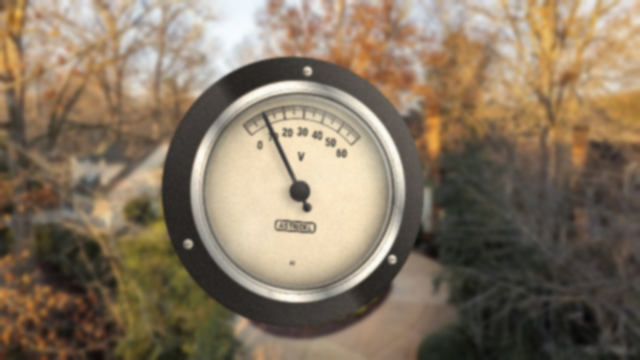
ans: 10; V
